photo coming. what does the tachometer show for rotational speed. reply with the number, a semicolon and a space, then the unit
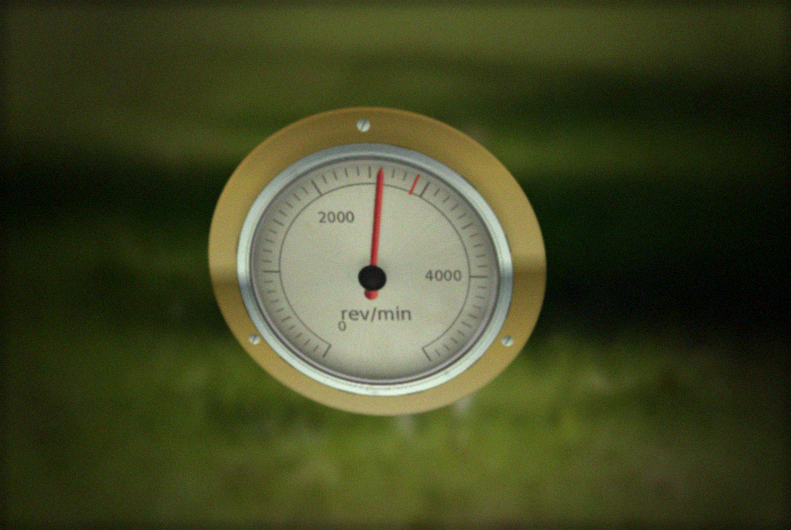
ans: 2600; rpm
